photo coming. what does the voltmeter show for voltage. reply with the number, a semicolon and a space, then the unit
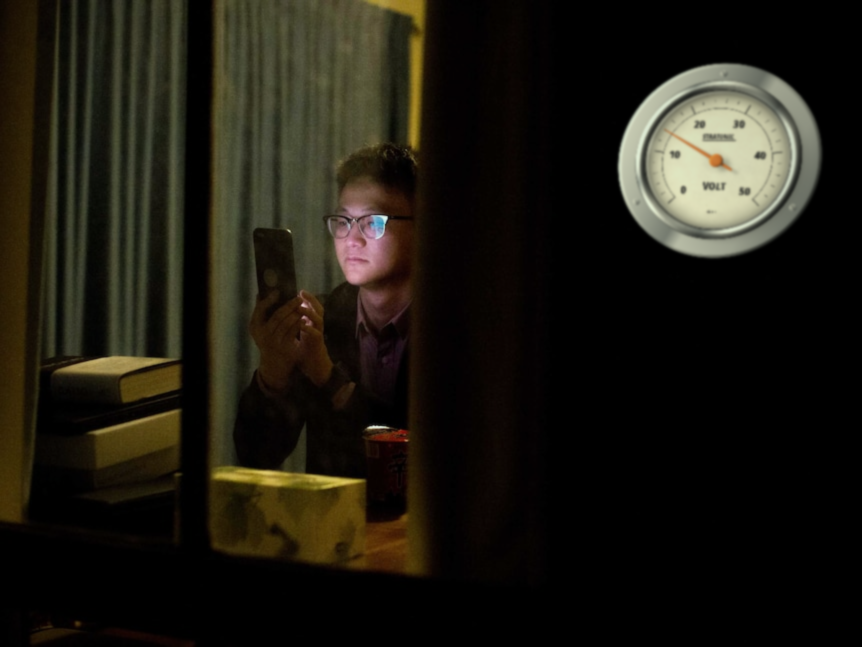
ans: 14; V
